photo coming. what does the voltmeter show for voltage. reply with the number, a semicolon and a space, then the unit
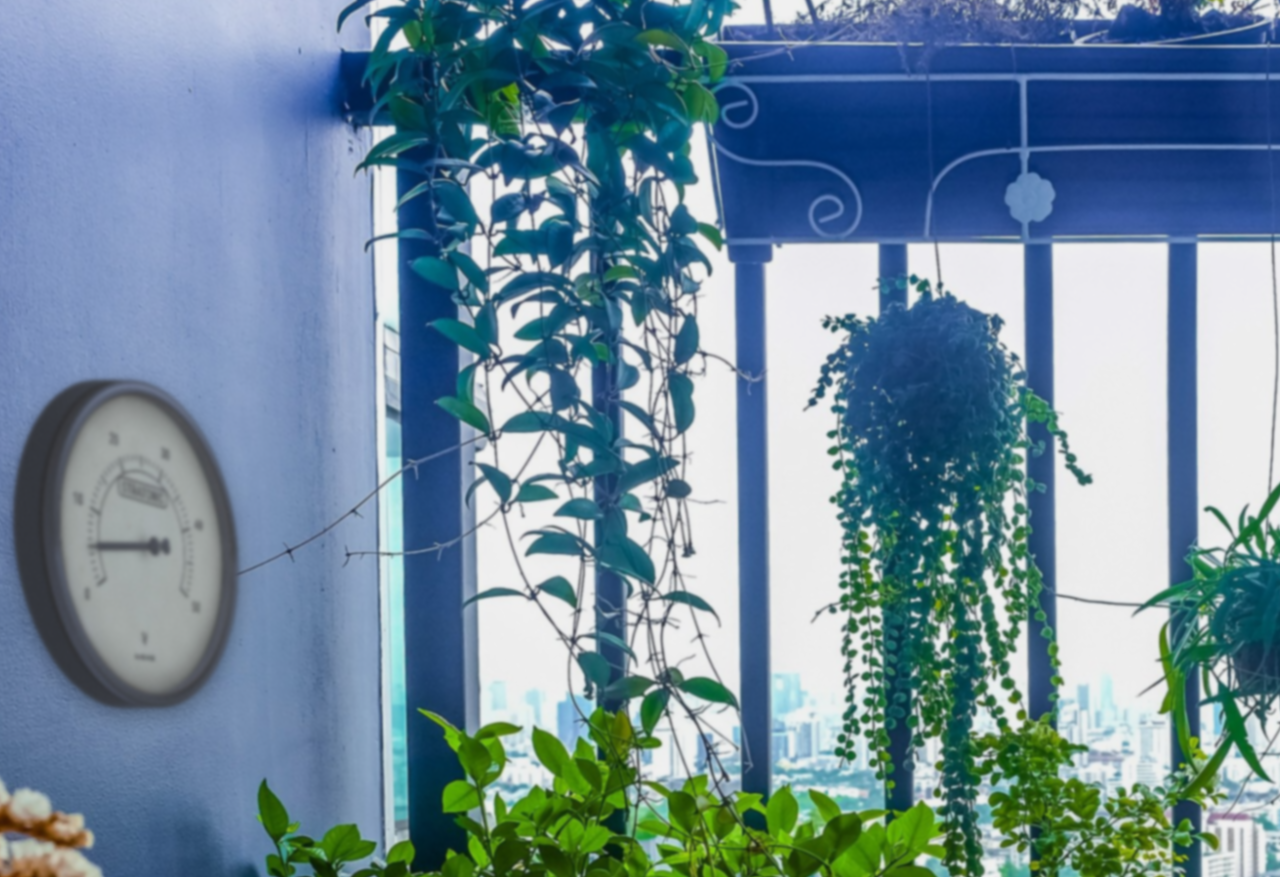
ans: 5; V
